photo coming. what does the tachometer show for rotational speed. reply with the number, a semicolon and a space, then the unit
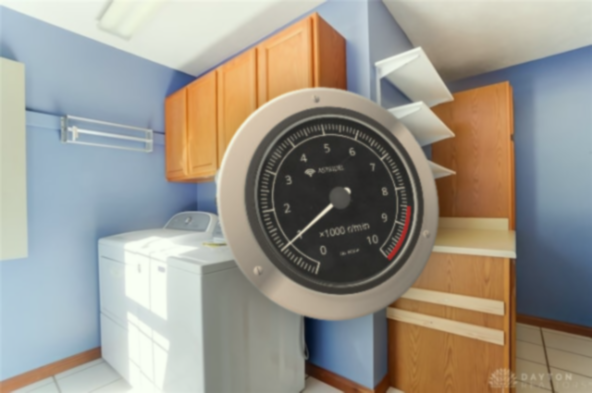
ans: 1000; rpm
